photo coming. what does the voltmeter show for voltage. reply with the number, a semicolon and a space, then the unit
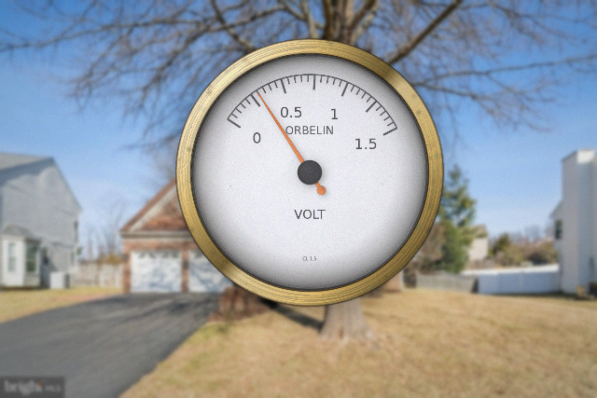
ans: 0.3; V
